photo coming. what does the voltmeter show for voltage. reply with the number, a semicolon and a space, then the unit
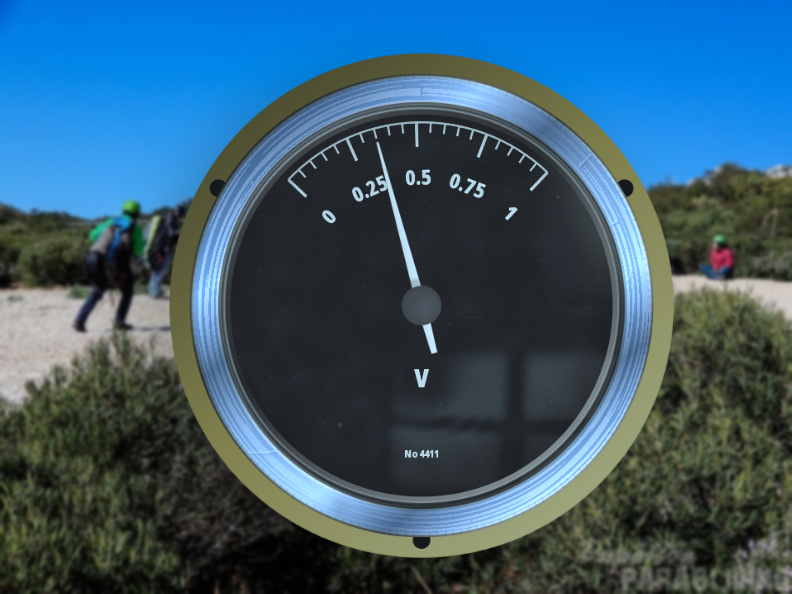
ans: 0.35; V
